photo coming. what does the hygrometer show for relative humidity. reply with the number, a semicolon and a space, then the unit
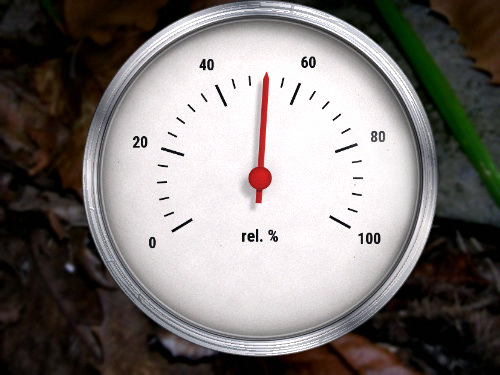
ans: 52; %
